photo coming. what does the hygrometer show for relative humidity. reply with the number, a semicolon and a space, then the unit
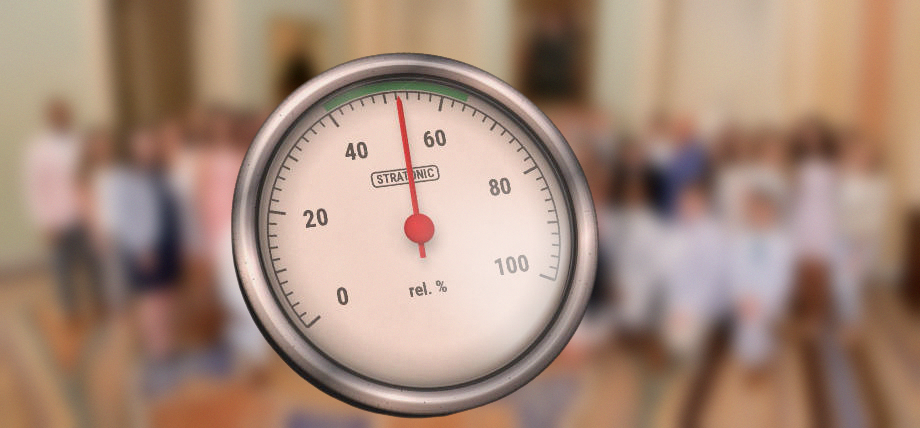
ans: 52; %
